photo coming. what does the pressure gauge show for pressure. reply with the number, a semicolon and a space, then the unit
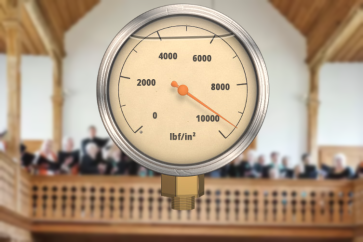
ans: 9500; psi
